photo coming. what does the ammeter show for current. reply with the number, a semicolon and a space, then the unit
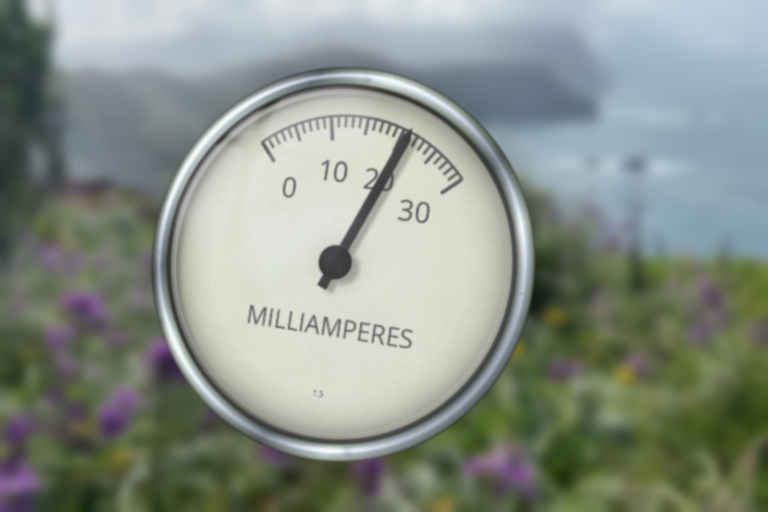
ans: 21; mA
